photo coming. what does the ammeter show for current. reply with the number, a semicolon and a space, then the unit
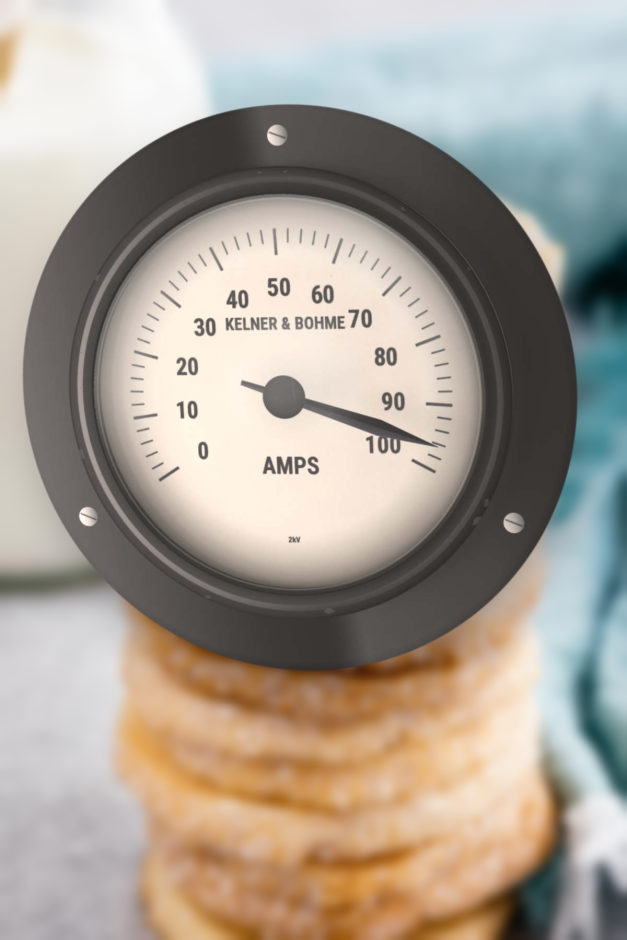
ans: 96; A
